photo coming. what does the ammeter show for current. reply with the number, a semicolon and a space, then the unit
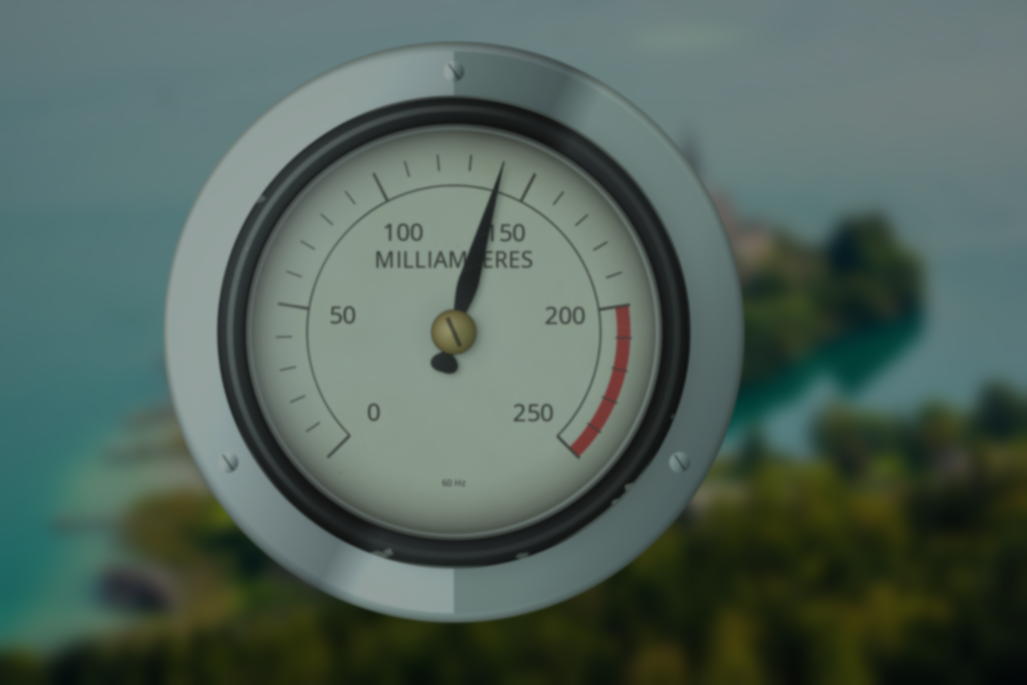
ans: 140; mA
